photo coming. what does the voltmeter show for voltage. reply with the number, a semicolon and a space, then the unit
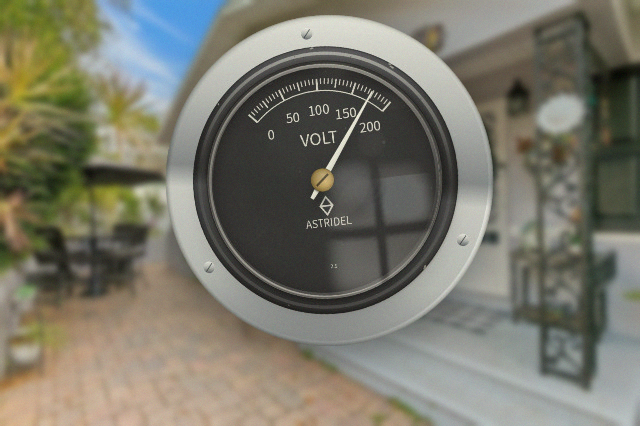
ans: 175; V
